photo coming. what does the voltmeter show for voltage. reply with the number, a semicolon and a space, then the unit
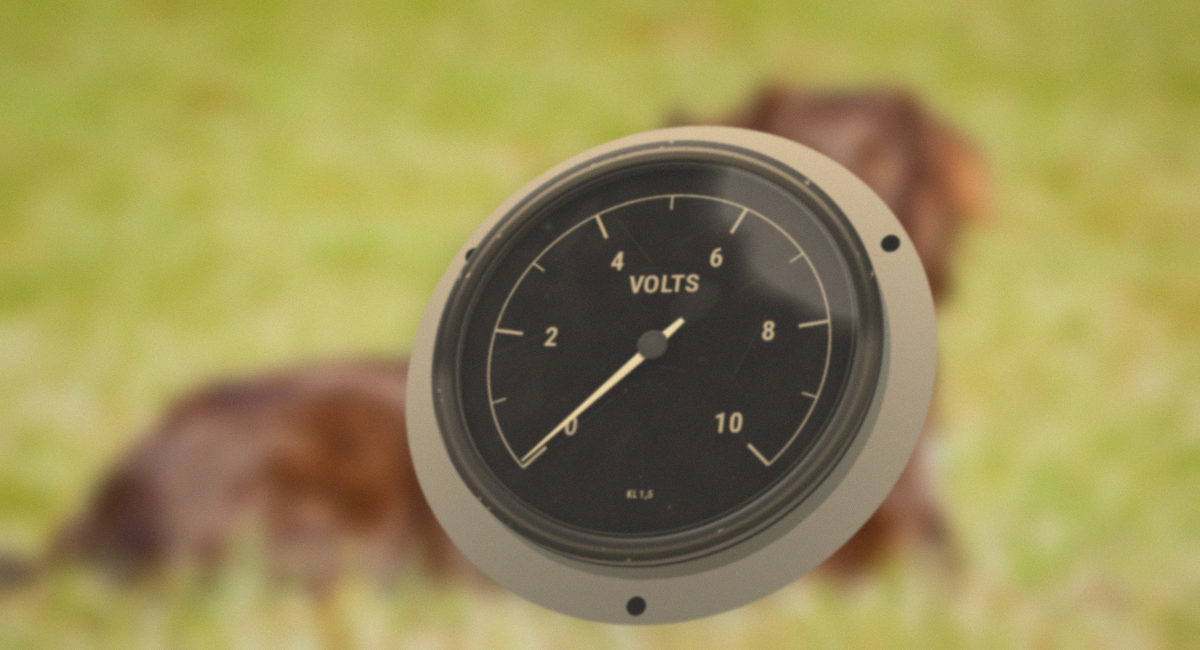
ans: 0; V
